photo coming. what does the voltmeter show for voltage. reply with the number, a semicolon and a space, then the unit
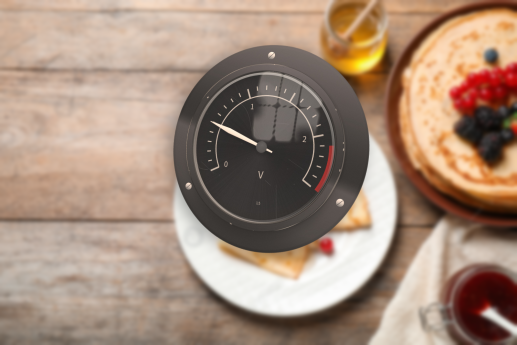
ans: 0.5; V
